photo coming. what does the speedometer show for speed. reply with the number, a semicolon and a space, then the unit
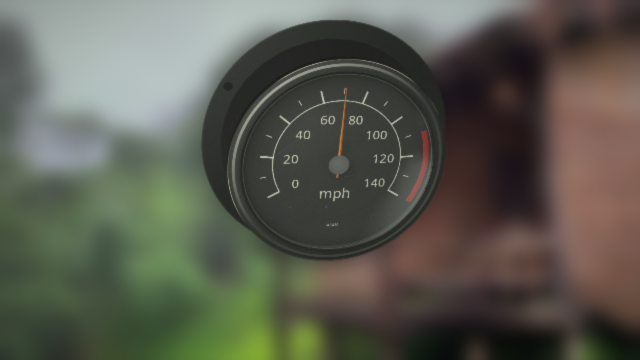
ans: 70; mph
